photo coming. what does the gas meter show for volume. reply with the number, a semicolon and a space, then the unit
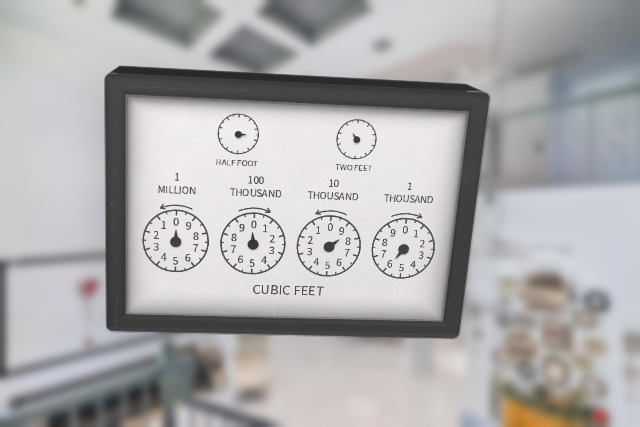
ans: 998600; ft³
